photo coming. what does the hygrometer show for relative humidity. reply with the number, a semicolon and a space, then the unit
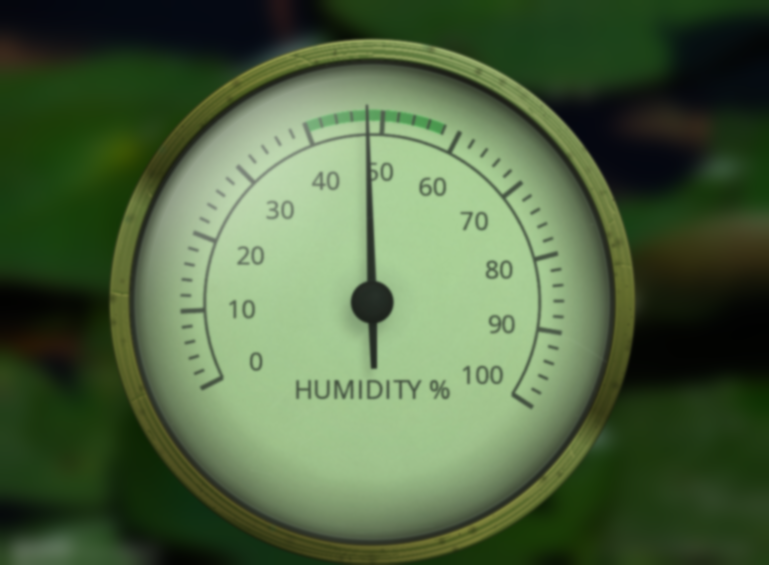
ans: 48; %
